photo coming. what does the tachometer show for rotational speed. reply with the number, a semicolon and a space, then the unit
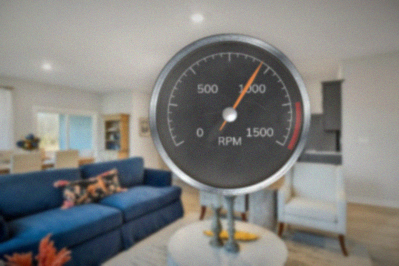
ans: 950; rpm
